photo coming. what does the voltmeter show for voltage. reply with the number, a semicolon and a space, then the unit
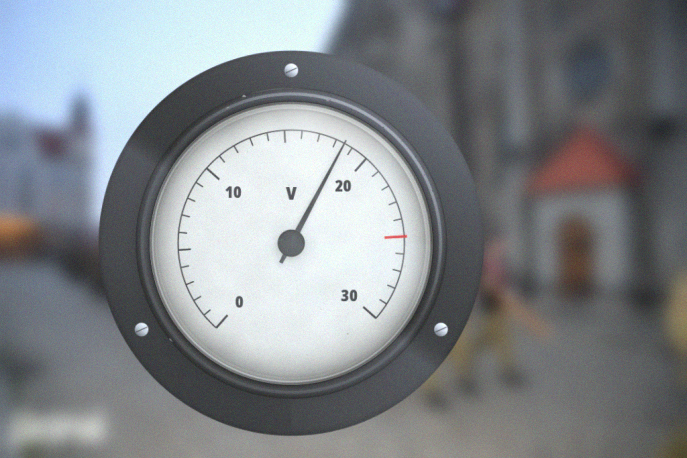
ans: 18.5; V
